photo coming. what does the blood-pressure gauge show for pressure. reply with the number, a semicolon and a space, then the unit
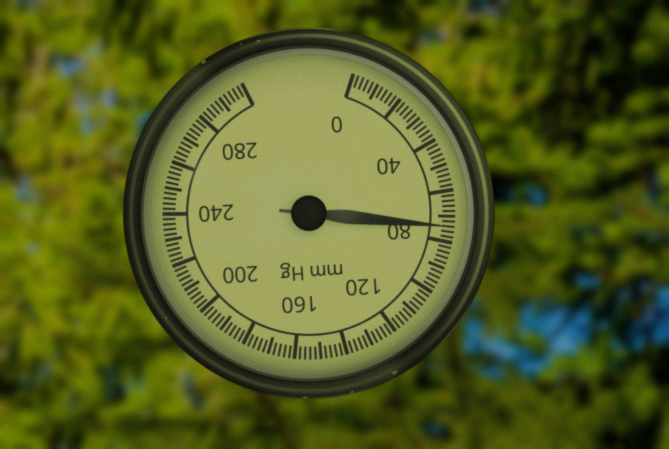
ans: 74; mmHg
